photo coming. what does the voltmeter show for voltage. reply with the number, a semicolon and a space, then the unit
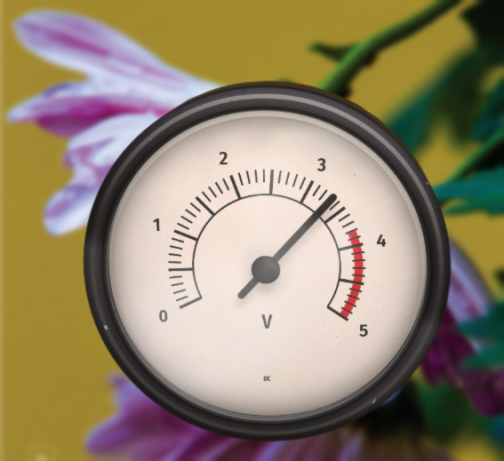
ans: 3.3; V
